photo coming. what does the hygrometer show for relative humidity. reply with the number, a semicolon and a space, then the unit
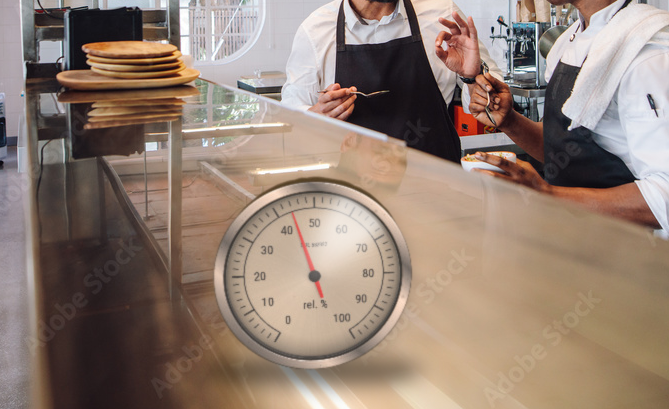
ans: 44; %
